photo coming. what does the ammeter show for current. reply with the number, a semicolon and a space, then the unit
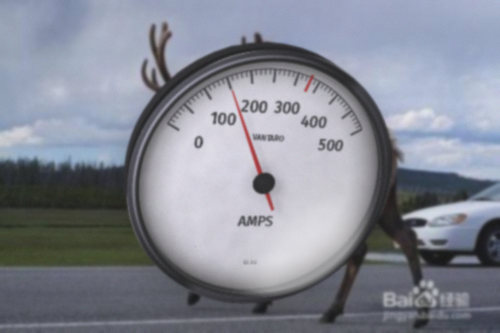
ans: 150; A
